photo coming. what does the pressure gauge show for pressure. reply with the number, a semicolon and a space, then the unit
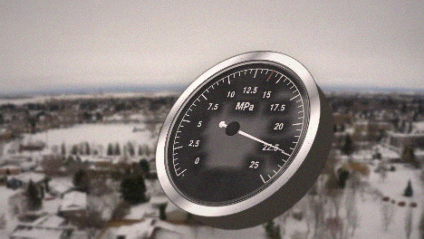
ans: 22.5; MPa
